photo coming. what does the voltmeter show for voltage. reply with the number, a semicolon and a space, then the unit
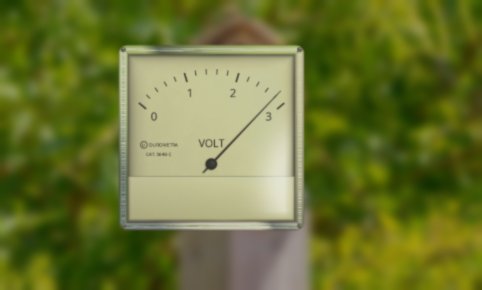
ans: 2.8; V
